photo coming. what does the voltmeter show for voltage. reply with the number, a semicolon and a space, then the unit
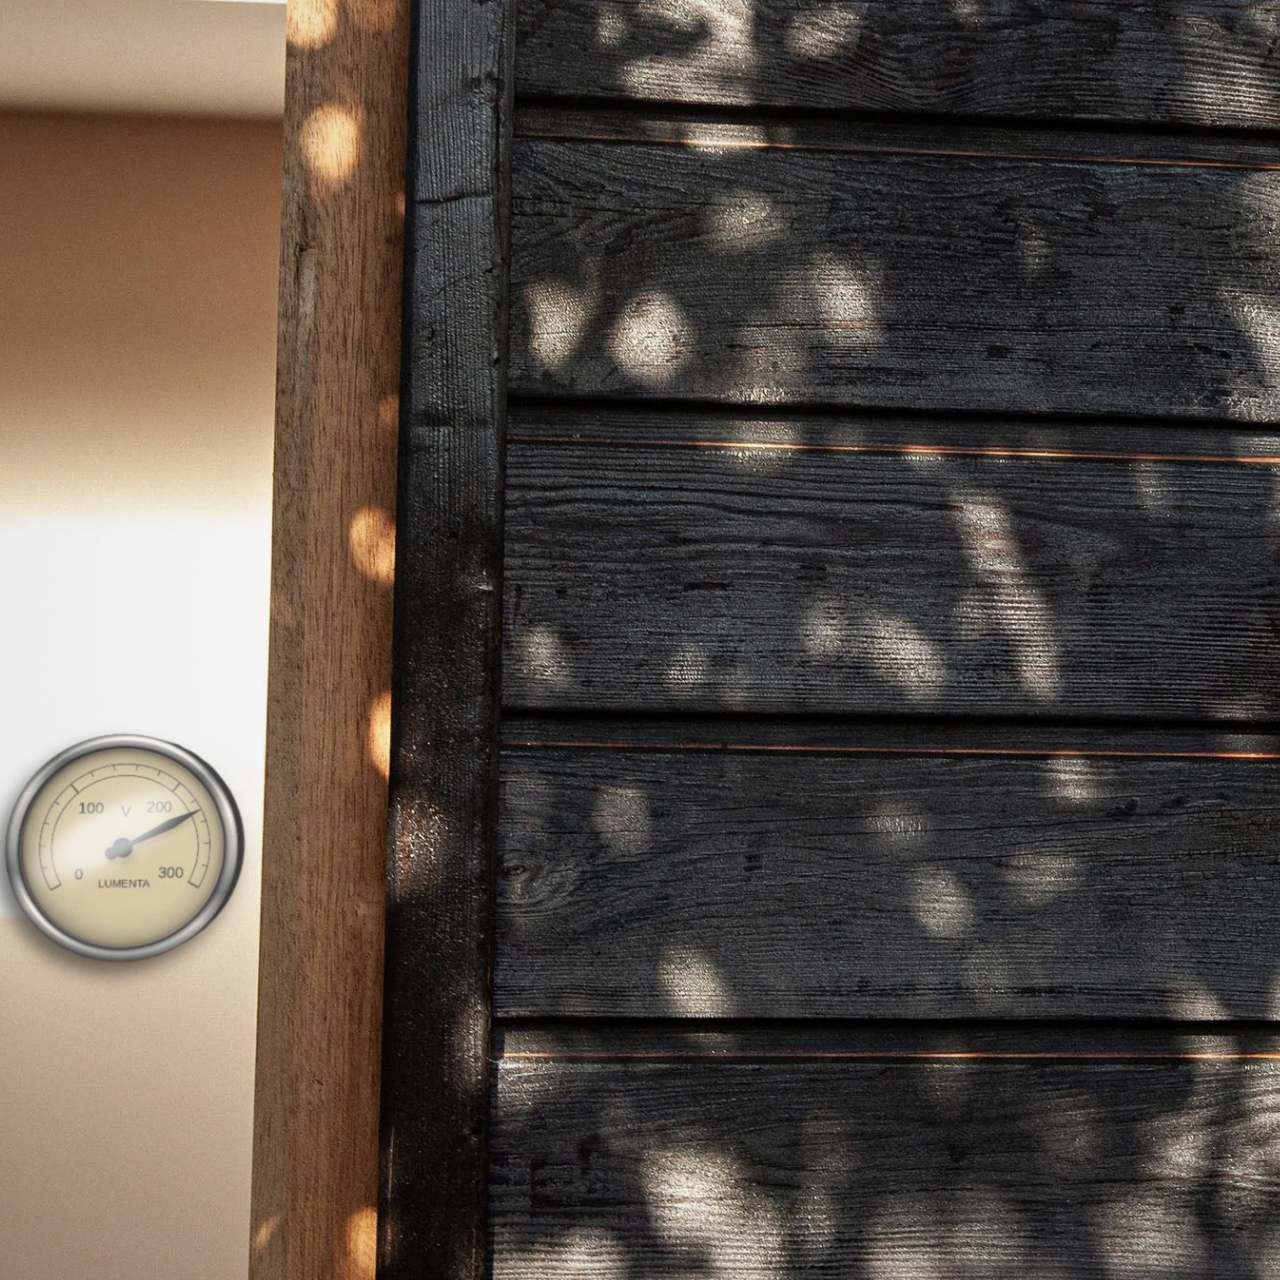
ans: 230; V
